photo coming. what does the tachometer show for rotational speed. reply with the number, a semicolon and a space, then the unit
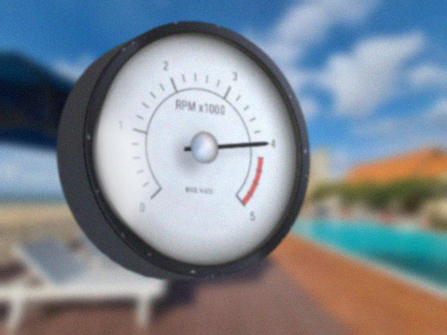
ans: 4000; rpm
